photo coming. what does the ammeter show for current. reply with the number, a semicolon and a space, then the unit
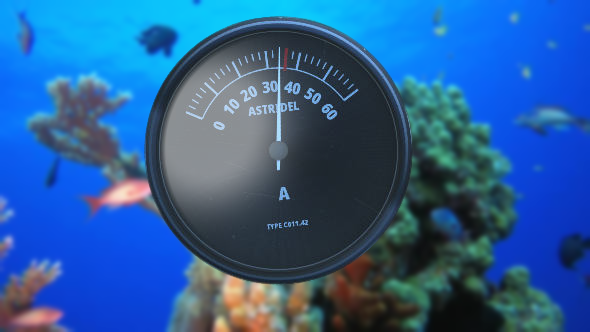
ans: 34; A
